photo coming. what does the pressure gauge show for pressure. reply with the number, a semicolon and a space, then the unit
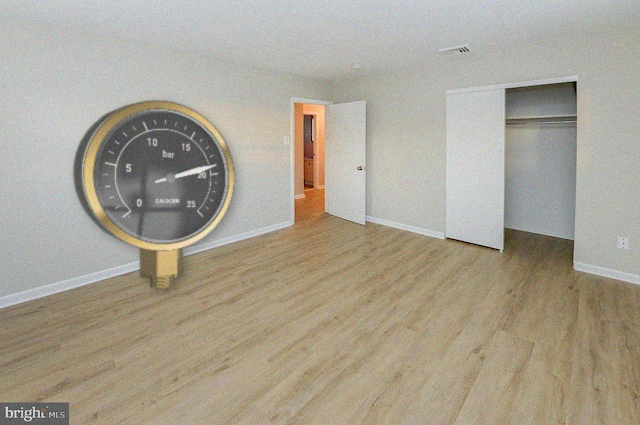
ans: 19; bar
